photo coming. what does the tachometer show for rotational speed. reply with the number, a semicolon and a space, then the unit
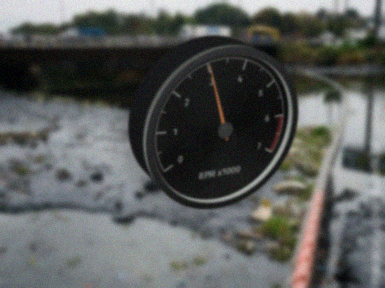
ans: 3000; rpm
